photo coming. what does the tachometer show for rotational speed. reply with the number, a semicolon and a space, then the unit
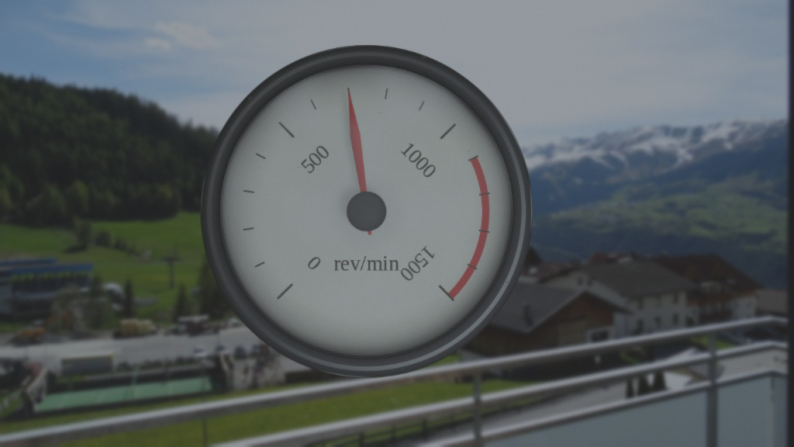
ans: 700; rpm
